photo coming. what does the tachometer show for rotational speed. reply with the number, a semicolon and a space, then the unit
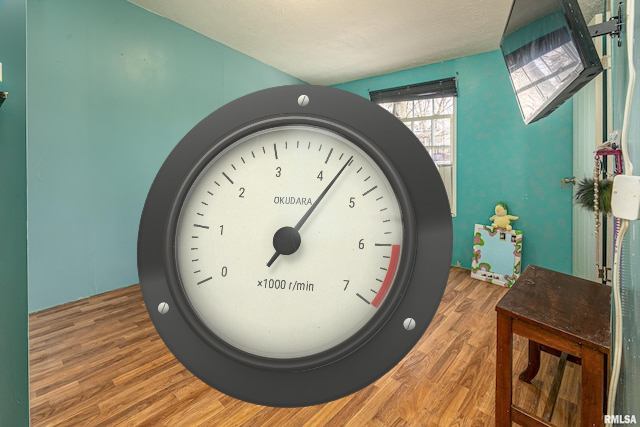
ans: 4400; rpm
